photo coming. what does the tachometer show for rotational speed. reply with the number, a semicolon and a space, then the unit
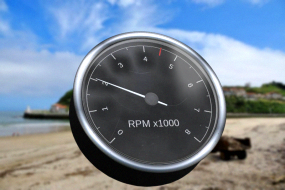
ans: 2000; rpm
